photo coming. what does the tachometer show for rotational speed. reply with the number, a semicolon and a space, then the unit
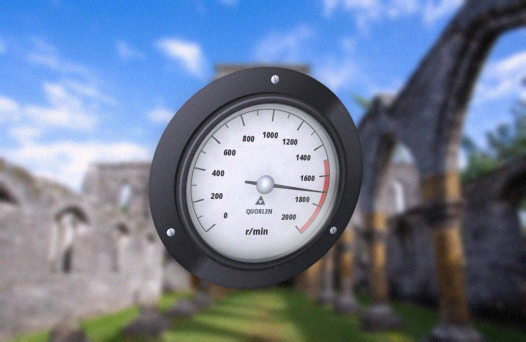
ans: 1700; rpm
